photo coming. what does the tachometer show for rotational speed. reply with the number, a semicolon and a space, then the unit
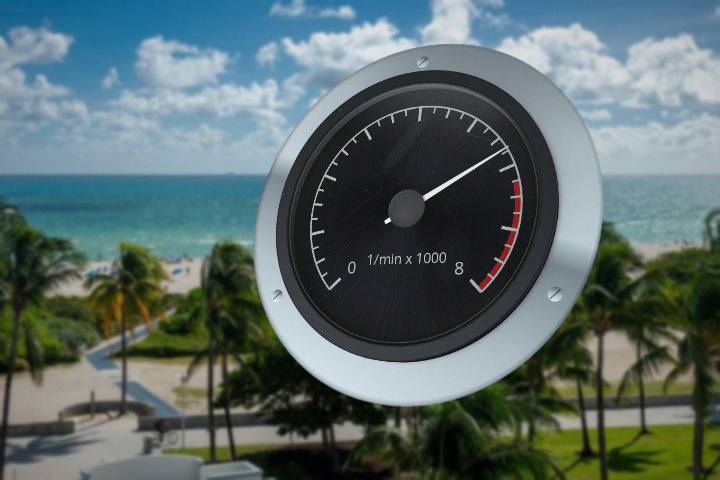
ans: 5750; rpm
